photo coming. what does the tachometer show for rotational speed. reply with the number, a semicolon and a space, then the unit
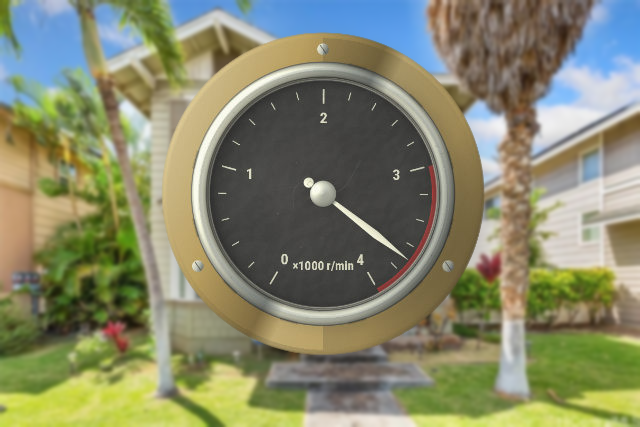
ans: 3700; rpm
